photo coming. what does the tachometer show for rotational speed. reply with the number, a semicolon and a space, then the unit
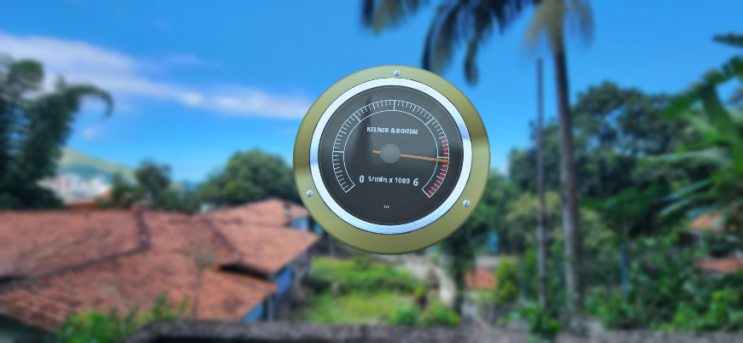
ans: 5100; rpm
